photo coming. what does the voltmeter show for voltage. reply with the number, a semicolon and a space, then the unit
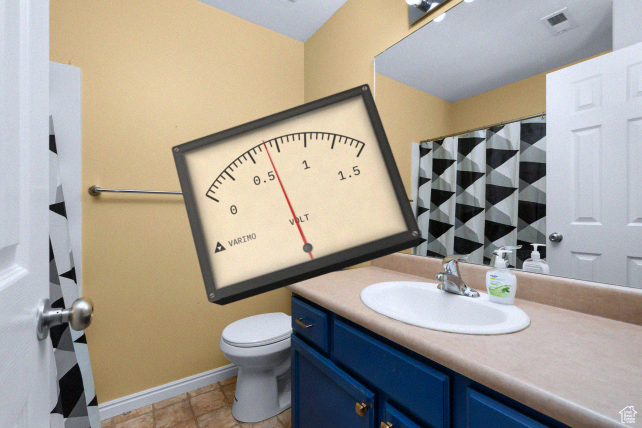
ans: 0.65; V
